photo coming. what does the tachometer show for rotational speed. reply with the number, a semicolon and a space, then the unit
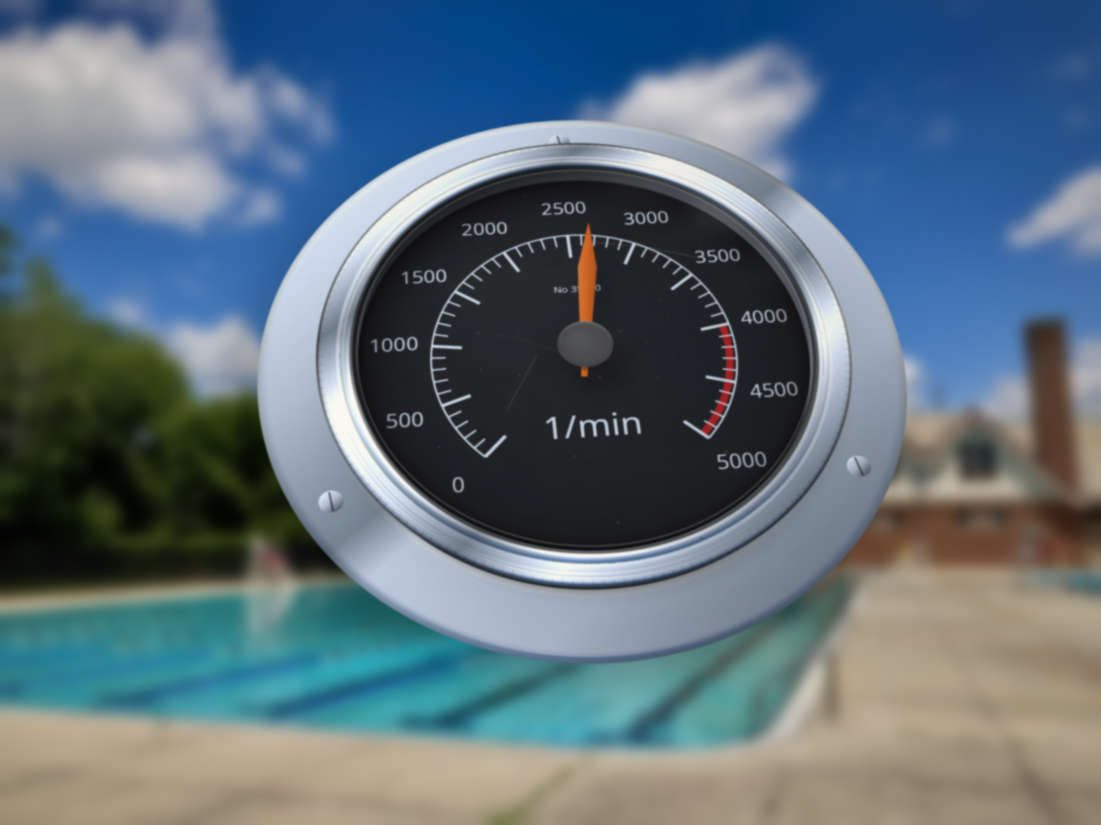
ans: 2650; rpm
